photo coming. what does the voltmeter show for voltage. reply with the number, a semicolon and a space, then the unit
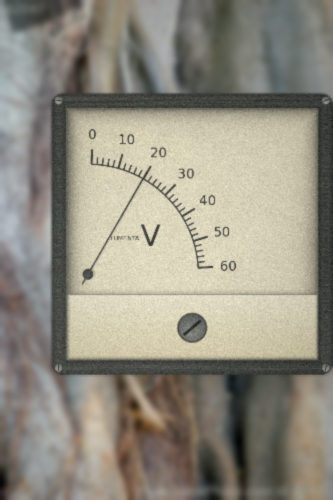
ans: 20; V
